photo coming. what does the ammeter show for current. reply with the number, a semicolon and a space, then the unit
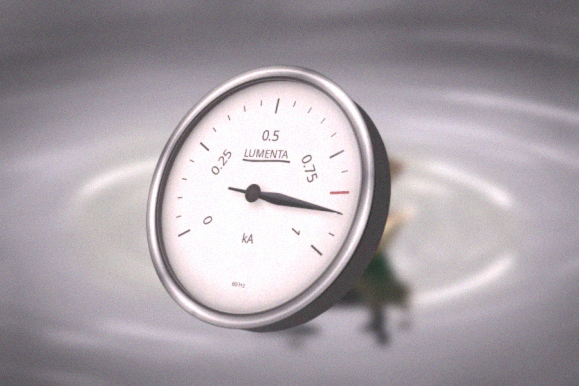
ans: 0.9; kA
